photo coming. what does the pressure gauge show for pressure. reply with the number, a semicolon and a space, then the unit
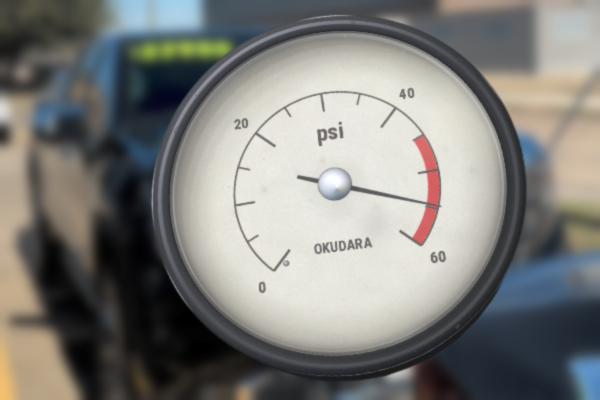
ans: 55; psi
